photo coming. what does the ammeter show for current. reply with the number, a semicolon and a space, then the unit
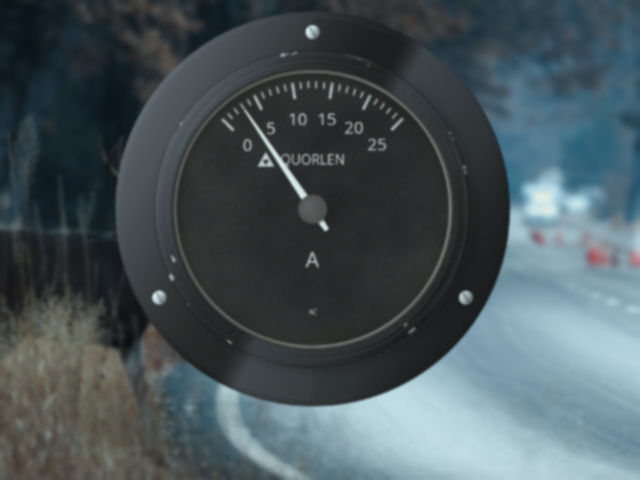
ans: 3; A
